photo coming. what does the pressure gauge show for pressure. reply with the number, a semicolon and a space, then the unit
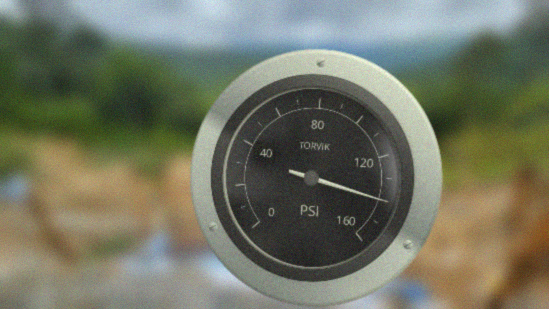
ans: 140; psi
